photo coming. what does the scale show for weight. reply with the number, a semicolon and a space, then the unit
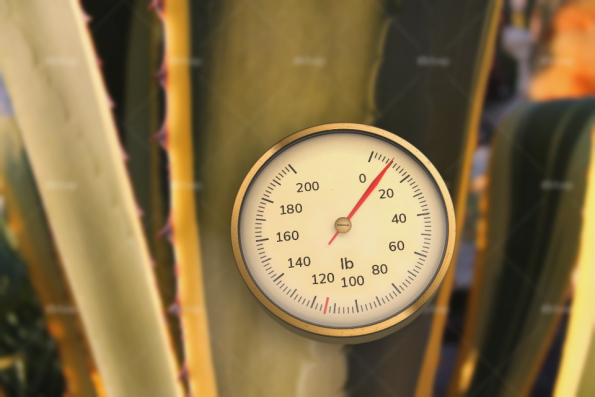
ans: 10; lb
